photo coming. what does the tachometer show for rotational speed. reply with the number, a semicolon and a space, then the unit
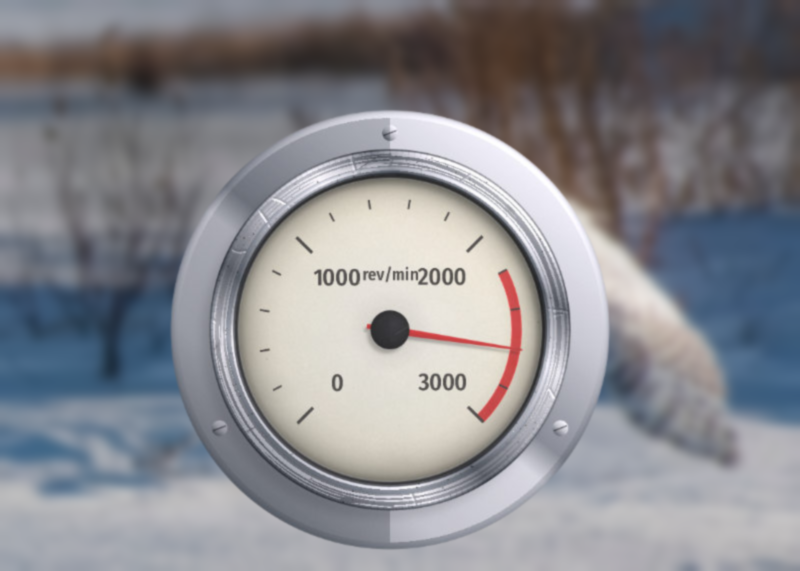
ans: 2600; rpm
